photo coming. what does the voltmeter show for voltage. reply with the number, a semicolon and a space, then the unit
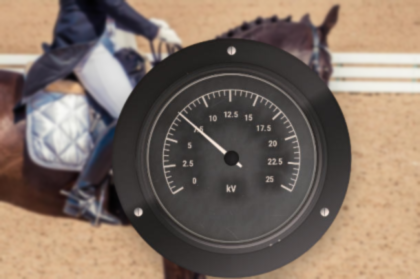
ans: 7.5; kV
